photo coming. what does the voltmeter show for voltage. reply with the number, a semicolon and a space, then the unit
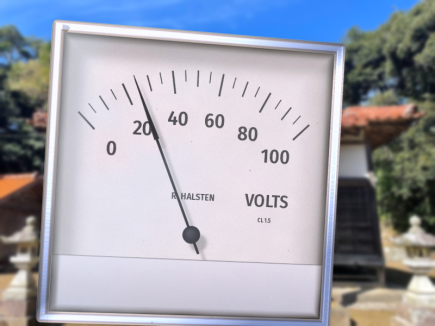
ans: 25; V
